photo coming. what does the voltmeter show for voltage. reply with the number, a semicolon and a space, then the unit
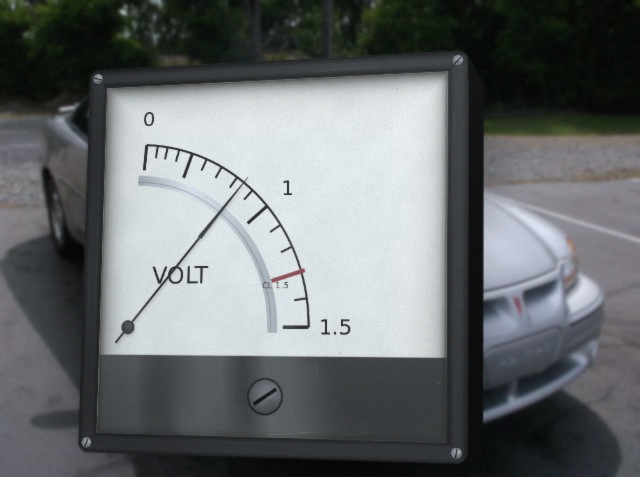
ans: 0.85; V
